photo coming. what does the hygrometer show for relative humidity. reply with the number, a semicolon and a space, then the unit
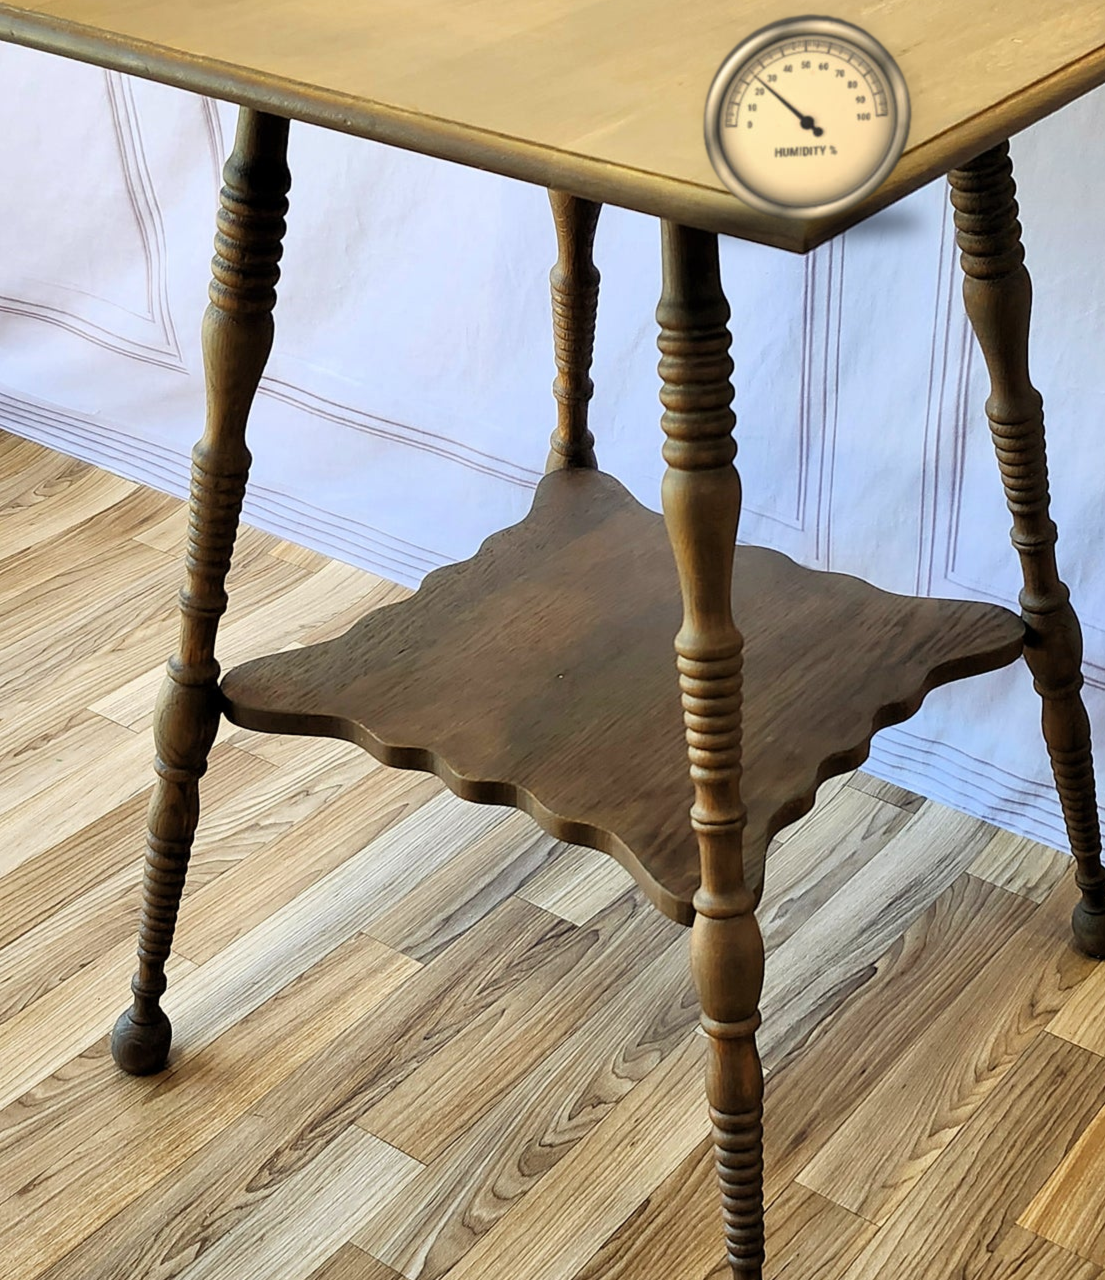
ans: 25; %
